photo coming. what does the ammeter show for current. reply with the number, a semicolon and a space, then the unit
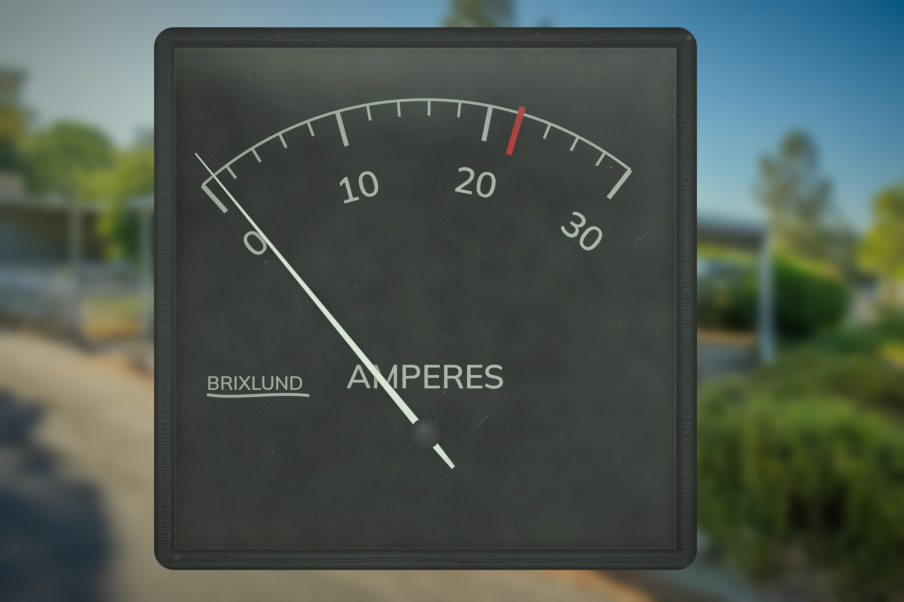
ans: 1; A
